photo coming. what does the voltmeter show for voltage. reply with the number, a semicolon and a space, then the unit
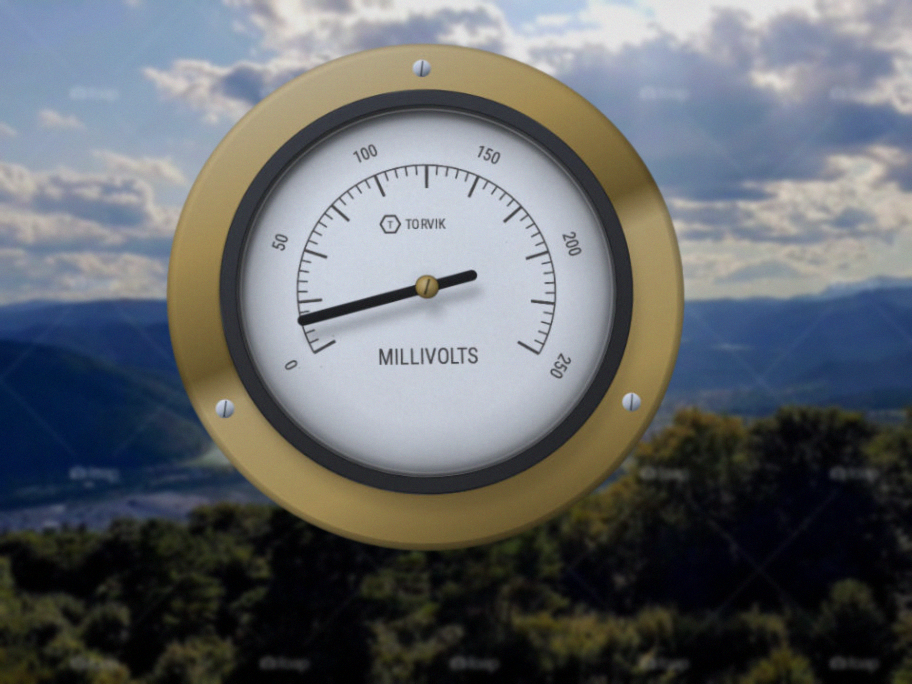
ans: 15; mV
